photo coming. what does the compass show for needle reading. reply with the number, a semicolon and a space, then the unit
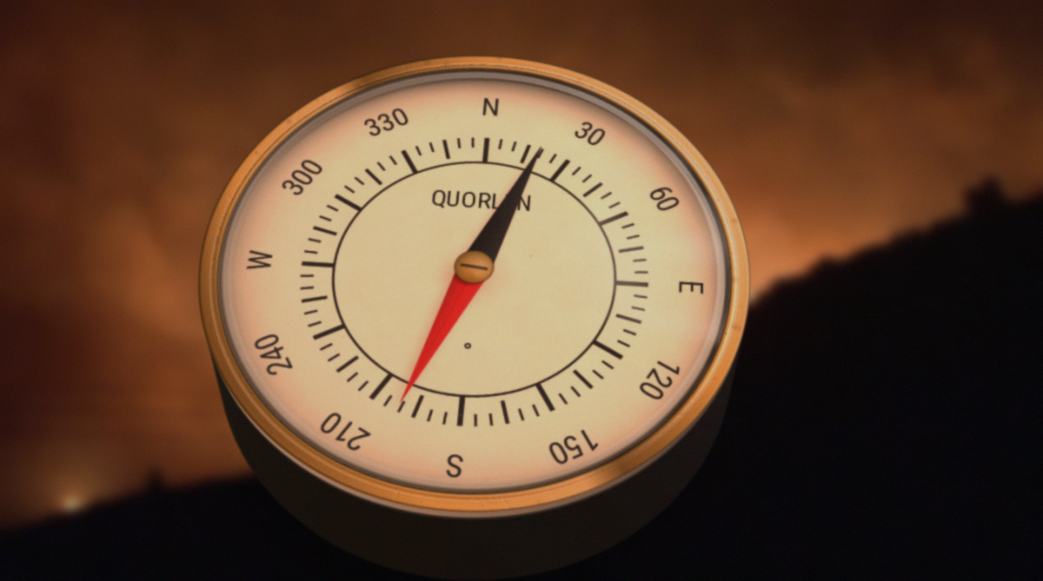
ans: 200; °
